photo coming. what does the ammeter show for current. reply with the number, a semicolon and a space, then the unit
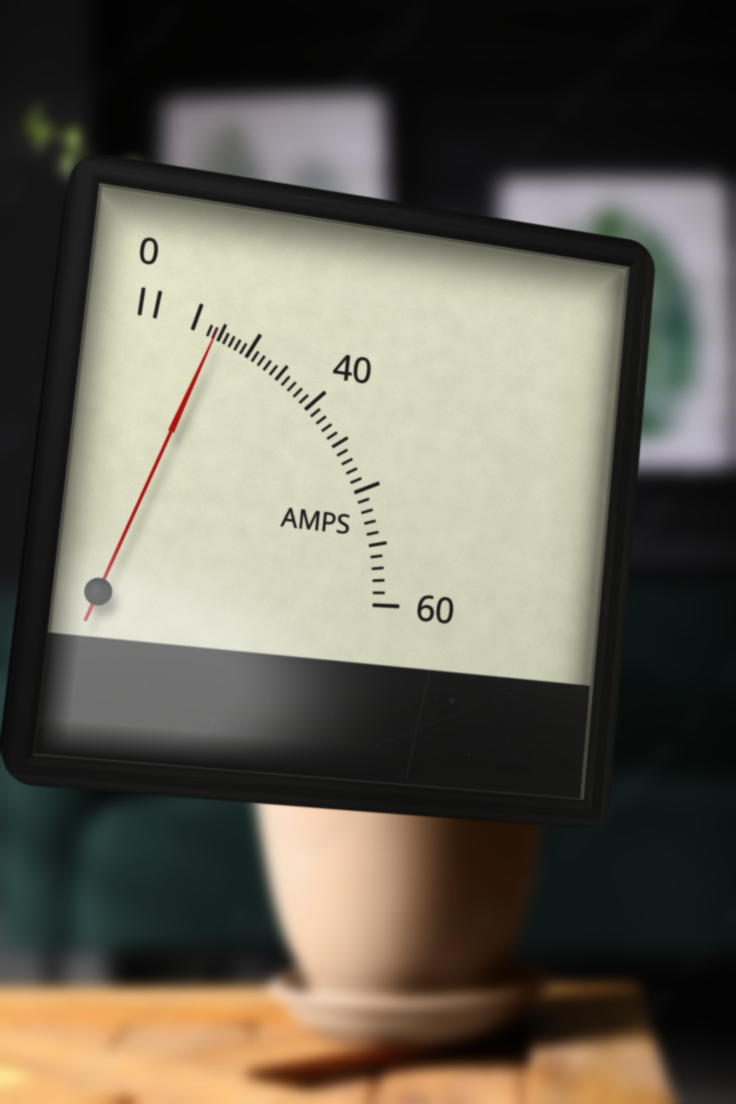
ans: 24; A
